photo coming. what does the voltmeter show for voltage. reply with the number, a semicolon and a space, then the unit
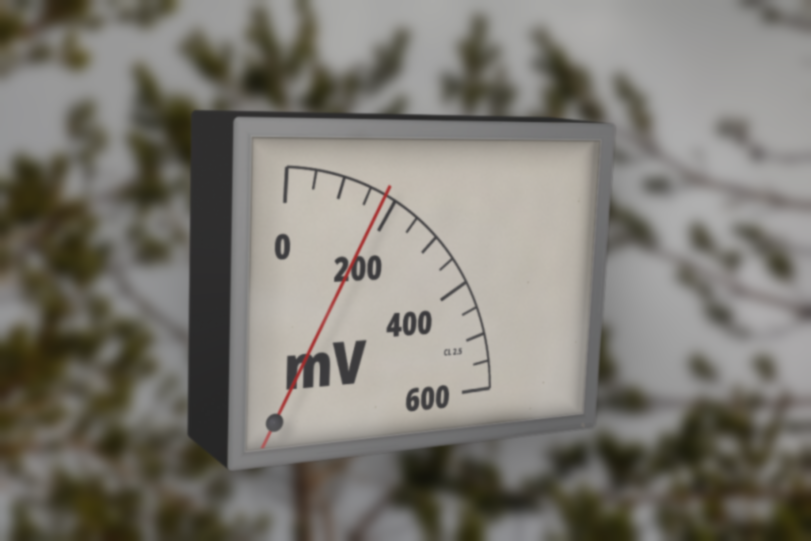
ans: 175; mV
